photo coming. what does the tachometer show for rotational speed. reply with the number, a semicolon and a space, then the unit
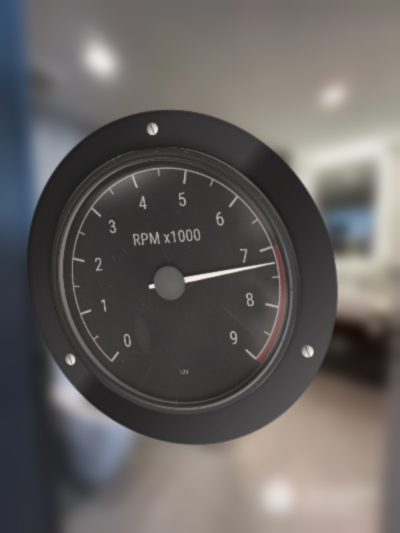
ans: 7250; rpm
